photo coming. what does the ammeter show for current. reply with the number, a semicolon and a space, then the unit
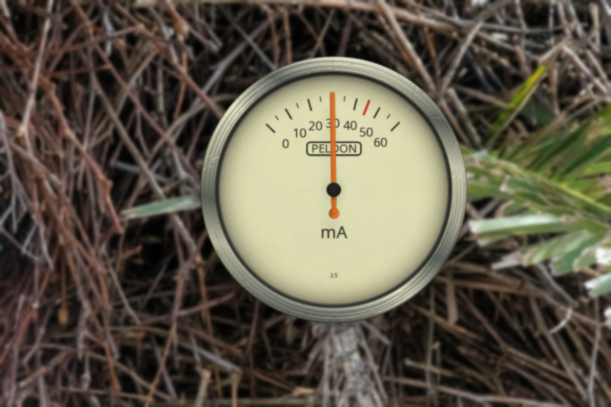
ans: 30; mA
